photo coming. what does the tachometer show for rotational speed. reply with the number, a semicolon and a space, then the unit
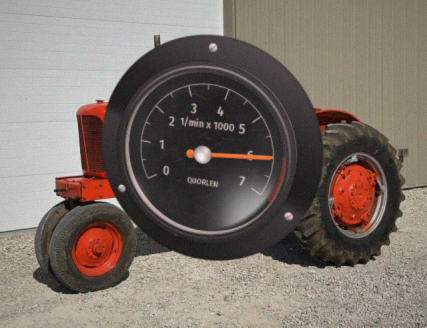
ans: 6000; rpm
